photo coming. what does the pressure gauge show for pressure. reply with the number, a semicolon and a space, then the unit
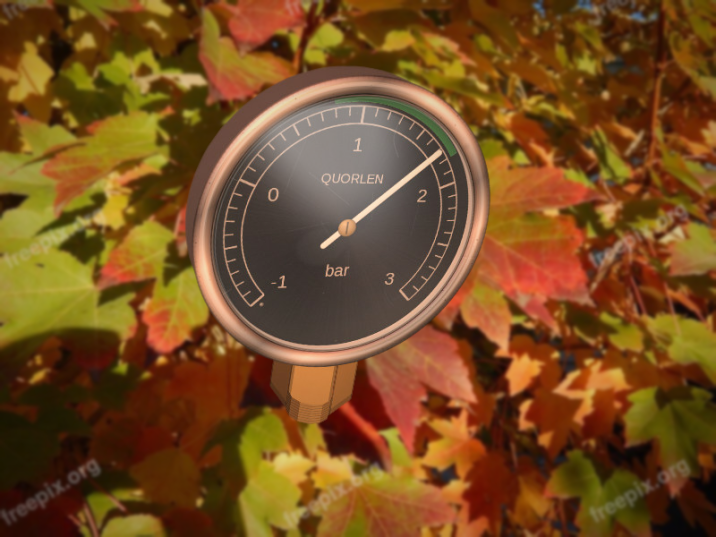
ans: 1.7; bar
